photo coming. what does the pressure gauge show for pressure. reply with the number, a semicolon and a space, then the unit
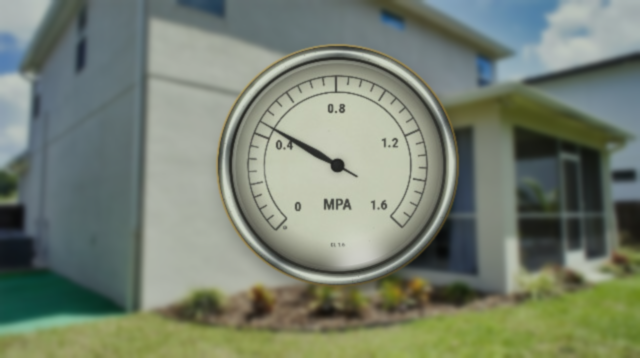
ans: 0.45; MPa
